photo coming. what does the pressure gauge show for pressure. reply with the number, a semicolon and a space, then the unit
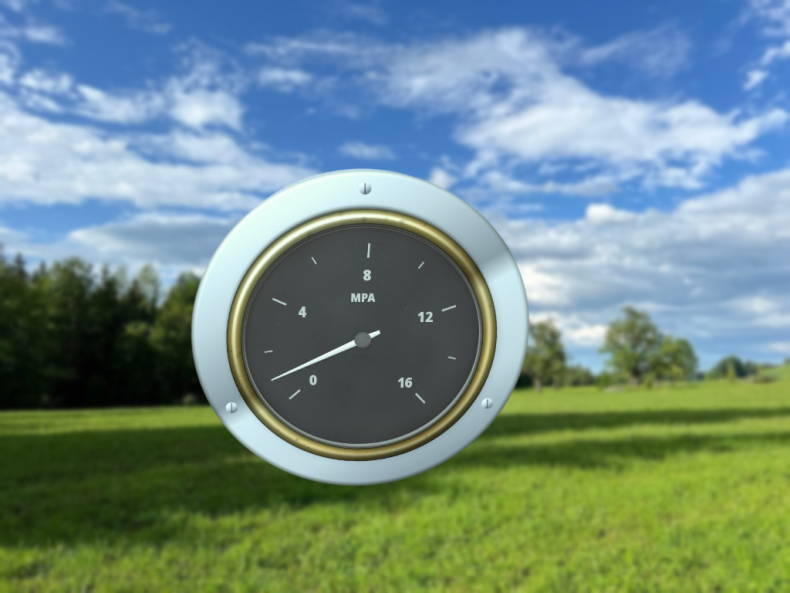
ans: 1; MPa
